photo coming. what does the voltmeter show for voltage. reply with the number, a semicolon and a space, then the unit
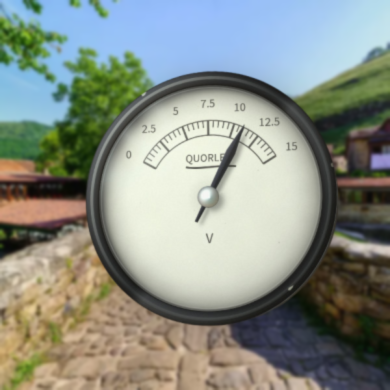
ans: 11; V
